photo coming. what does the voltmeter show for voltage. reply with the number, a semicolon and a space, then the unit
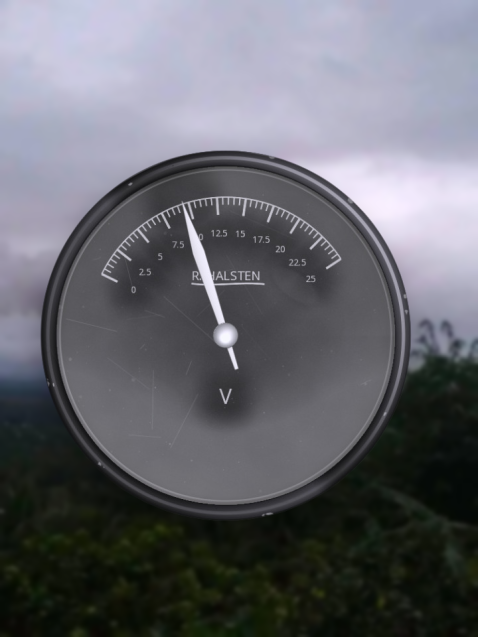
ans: 9.5; V
